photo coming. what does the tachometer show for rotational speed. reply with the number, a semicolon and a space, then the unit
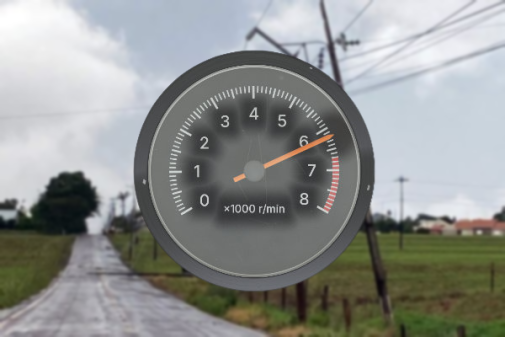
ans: 6200; rpm
